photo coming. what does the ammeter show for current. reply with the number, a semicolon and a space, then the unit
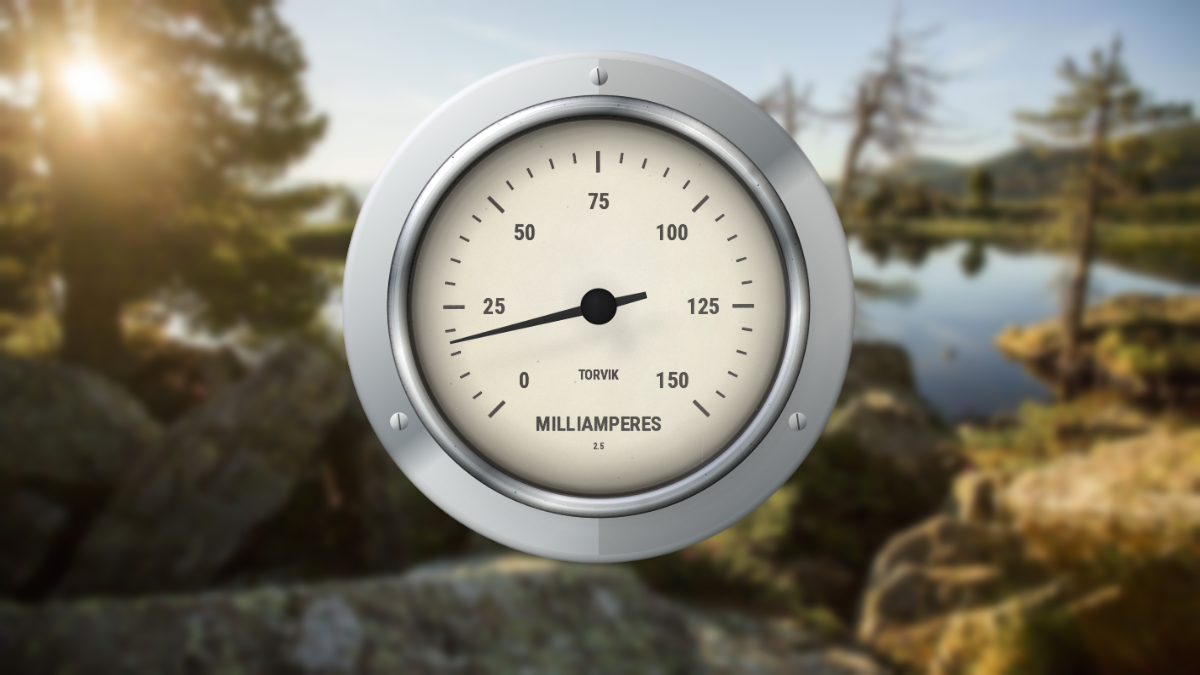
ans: 17.5; mA
